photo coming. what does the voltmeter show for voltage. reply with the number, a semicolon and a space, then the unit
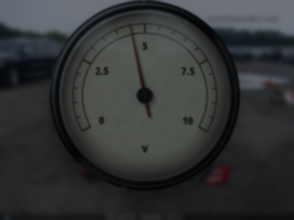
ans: 4.5; V
